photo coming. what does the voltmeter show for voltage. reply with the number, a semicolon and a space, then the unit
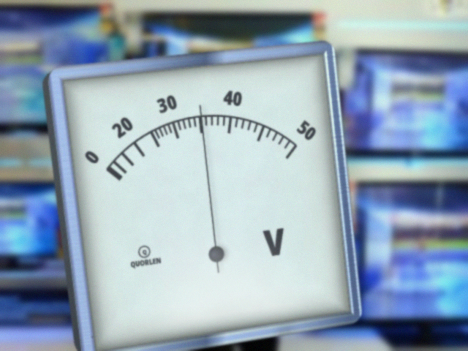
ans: 35; V
